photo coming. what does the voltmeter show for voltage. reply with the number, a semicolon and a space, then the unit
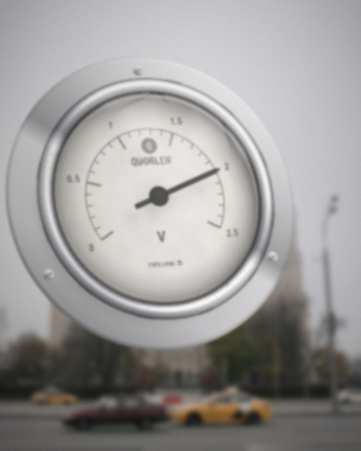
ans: 2; V
